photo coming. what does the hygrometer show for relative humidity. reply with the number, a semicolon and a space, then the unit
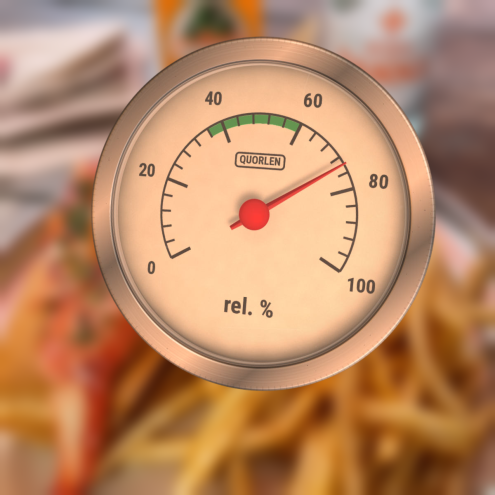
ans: 74; %
